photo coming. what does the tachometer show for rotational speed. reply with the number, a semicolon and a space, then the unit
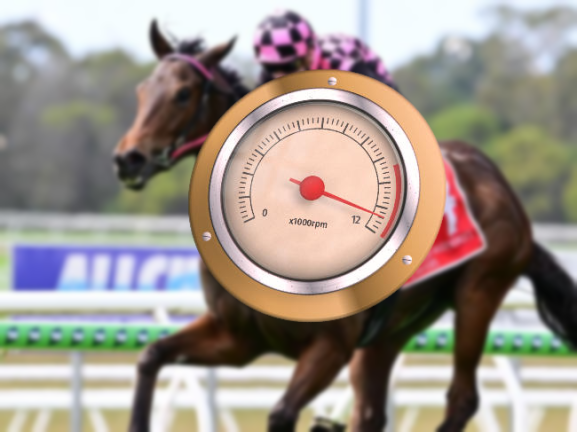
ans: 11400; rpm
